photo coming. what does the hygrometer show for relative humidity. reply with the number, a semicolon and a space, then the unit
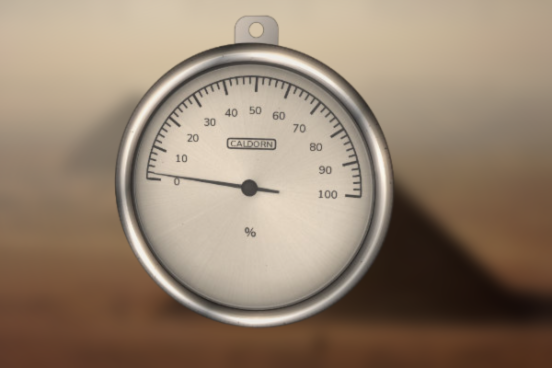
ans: 2; %
